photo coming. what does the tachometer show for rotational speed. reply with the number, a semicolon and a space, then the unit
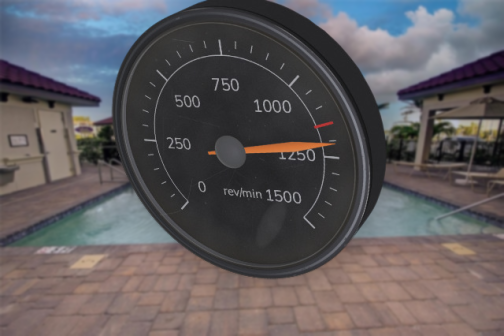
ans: 1200; rpm
